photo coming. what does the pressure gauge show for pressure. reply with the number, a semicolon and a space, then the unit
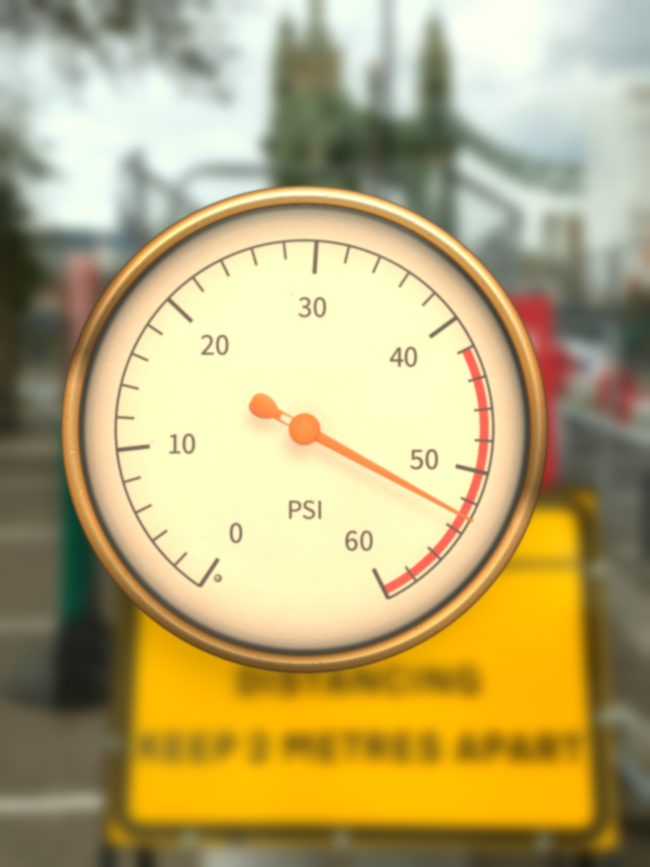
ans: 53; psi
